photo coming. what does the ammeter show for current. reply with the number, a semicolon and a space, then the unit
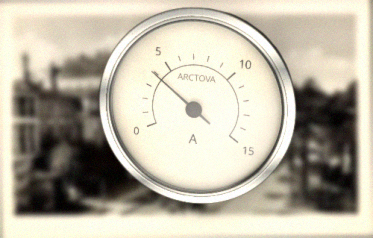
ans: 4; A
